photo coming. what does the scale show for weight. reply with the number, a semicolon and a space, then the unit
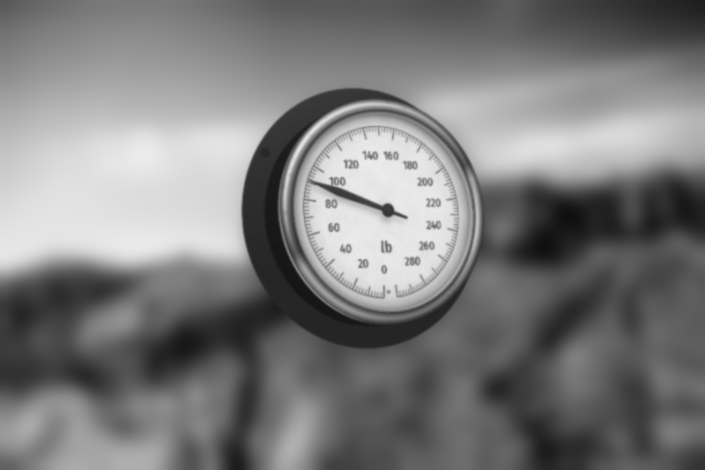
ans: 90; lb
